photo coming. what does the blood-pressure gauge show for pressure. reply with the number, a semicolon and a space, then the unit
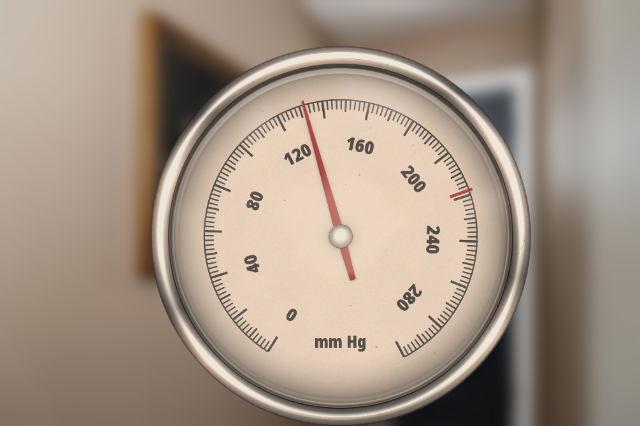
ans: 132; mmHg
